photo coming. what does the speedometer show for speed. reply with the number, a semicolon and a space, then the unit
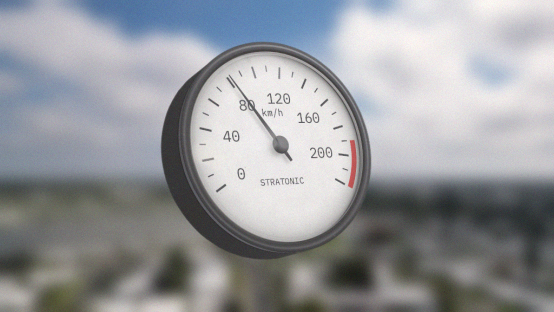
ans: 80; km/h
